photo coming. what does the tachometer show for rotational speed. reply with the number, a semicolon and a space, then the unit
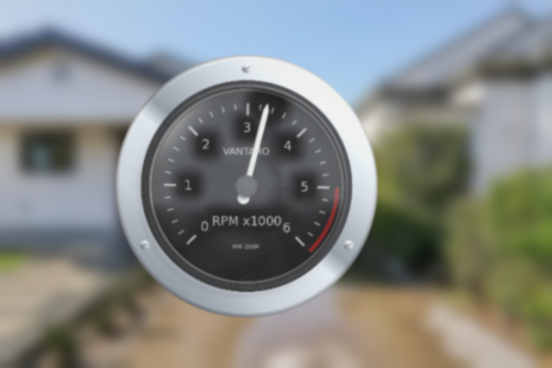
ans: 3300; rpm
